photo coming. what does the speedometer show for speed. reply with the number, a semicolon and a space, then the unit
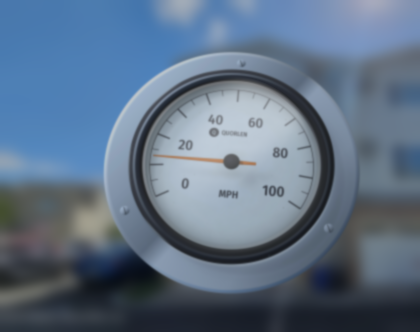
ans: 12.5; mph
